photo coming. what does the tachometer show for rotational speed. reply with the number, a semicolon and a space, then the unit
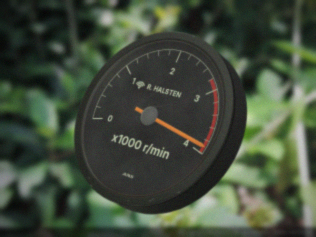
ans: 3900; rpm
